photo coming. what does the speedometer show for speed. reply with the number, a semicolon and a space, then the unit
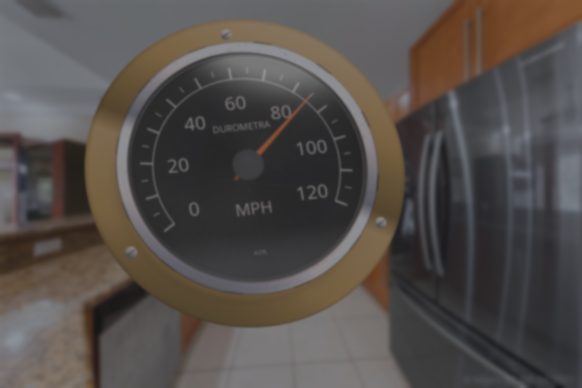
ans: 85; mph
